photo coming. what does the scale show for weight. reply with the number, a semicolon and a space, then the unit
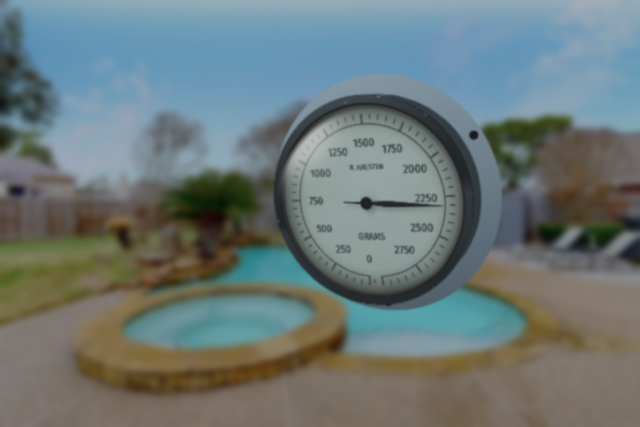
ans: 2300; g
